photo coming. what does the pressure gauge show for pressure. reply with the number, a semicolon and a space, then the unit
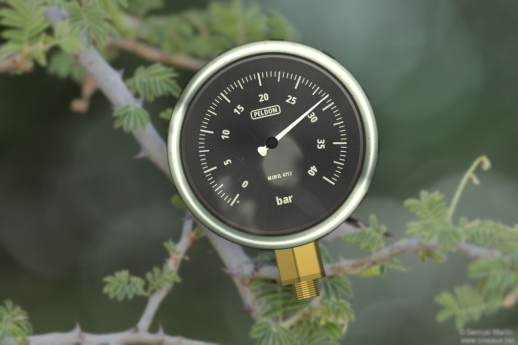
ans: 29; bar
